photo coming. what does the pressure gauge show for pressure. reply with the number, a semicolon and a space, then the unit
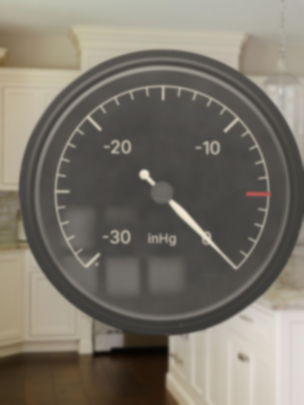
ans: 0; inHg
